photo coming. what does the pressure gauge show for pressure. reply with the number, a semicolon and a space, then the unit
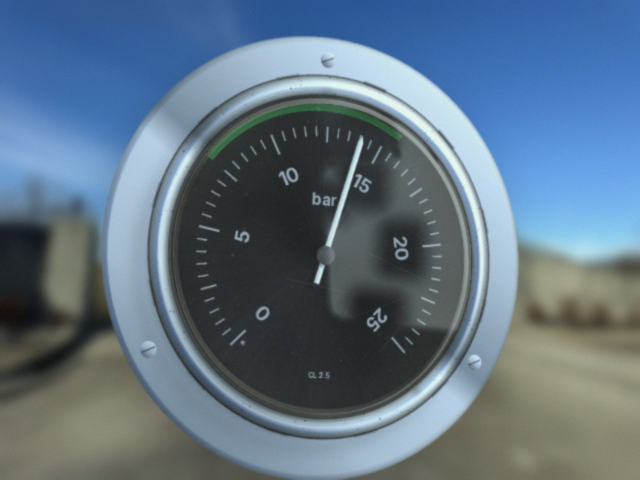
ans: 14; bar
